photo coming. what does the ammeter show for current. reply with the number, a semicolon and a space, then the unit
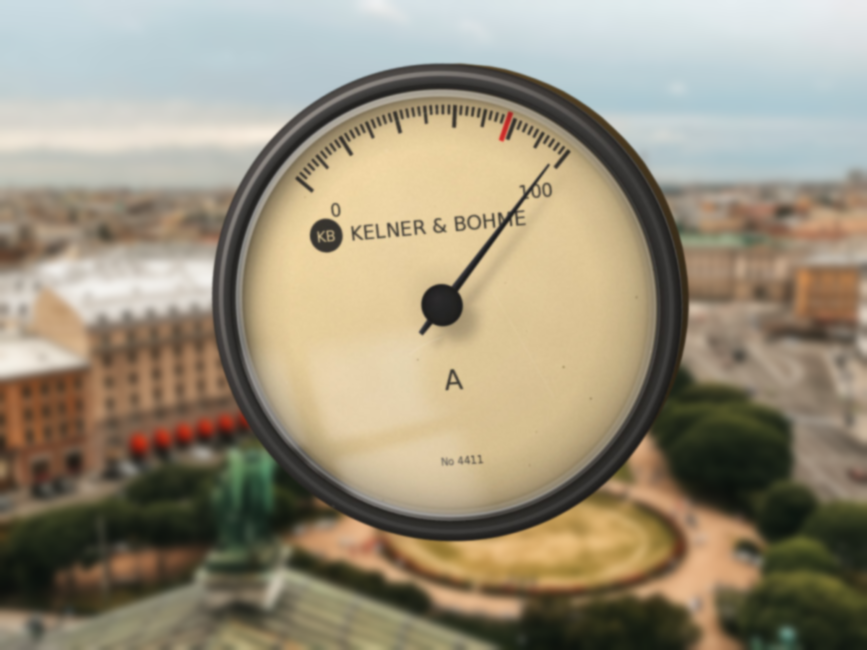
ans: 98; A
